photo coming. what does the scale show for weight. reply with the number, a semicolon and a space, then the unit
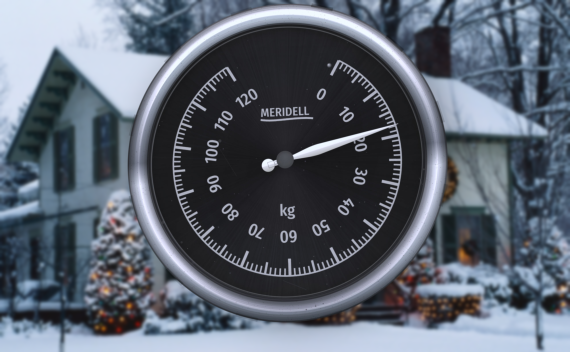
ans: 18; kg
